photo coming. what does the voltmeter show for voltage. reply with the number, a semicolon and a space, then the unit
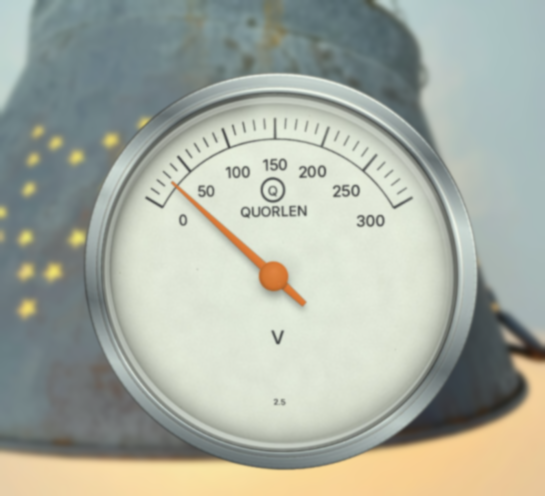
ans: 30; V
